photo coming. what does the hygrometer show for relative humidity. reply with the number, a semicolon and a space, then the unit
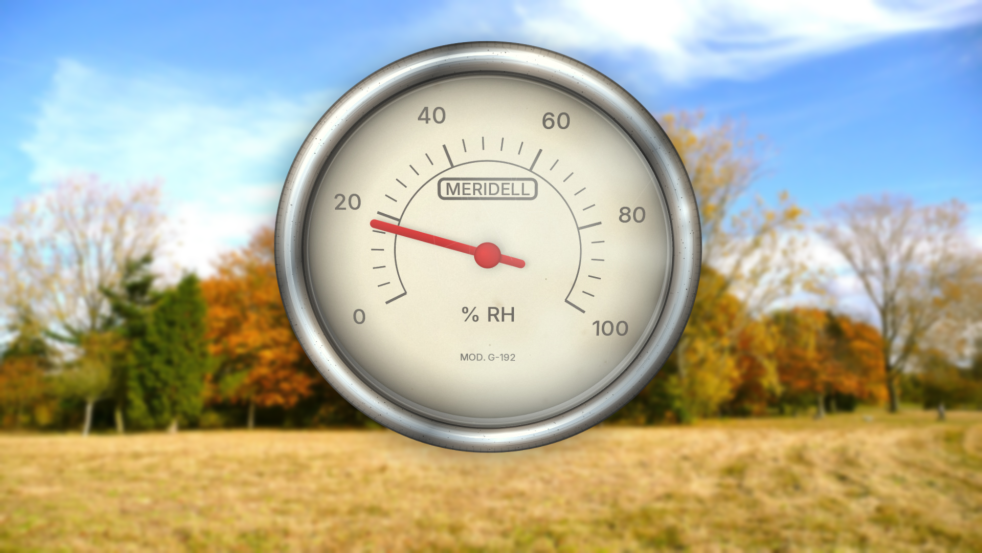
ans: 18; %
